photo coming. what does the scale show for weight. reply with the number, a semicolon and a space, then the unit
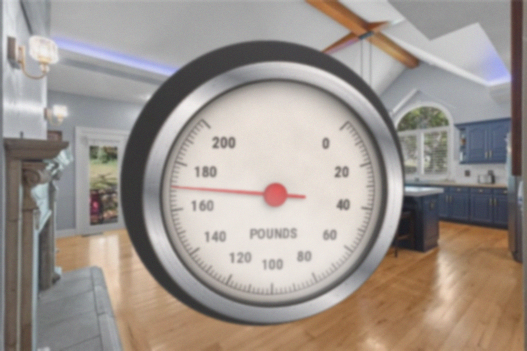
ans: 170; lb
